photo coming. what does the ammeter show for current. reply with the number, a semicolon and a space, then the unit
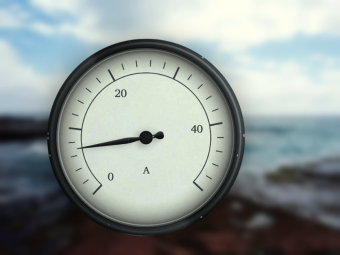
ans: 7; A
